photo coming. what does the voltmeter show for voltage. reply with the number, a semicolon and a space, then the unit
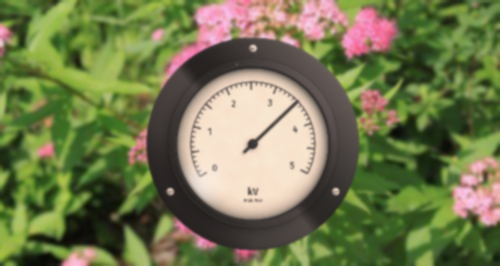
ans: 3.5; kV
